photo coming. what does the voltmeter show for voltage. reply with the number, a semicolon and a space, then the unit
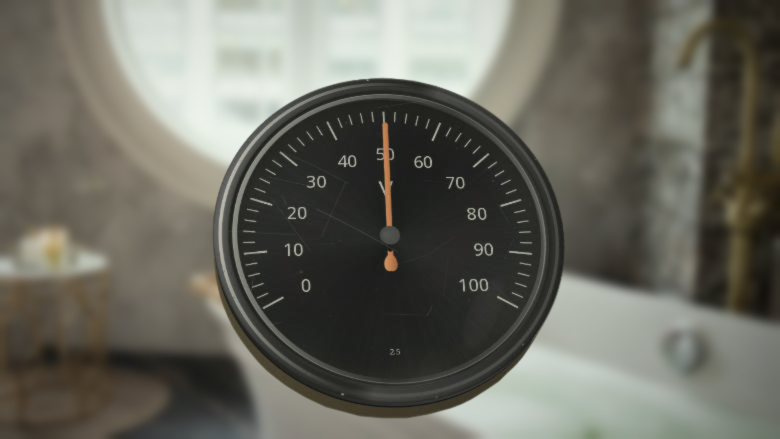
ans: 50; V
